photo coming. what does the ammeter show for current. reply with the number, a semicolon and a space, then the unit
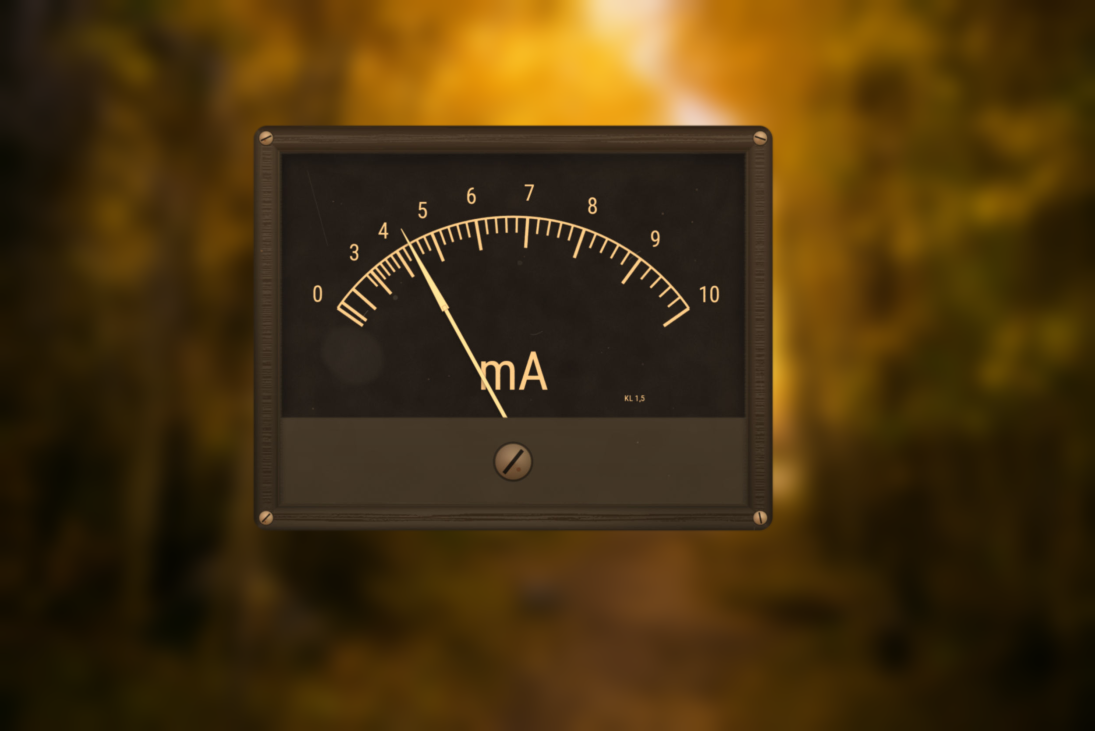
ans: 4.4; mA
